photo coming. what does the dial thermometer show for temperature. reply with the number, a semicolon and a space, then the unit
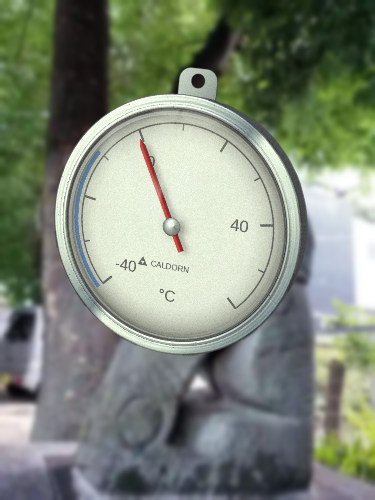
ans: 0; °C
